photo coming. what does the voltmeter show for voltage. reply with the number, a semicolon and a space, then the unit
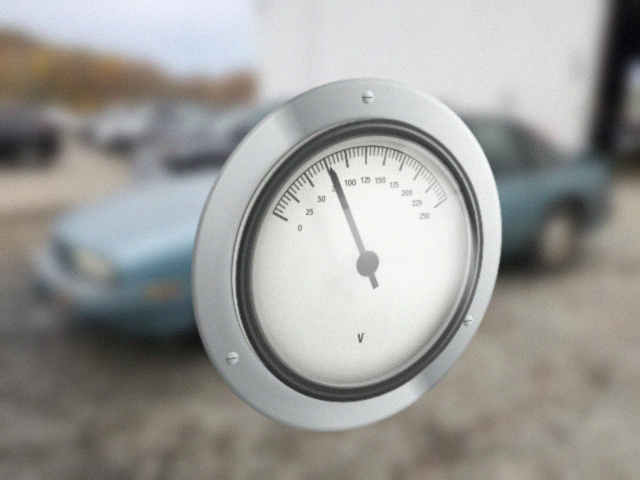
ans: 75; V
